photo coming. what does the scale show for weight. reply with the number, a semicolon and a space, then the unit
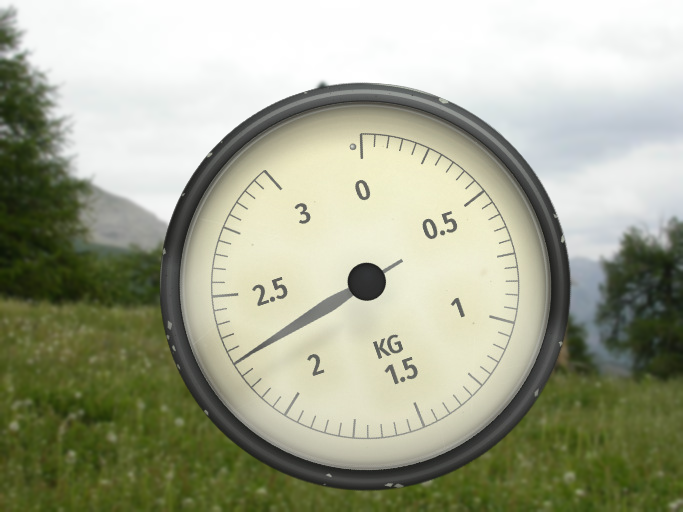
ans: 2.25; kg
